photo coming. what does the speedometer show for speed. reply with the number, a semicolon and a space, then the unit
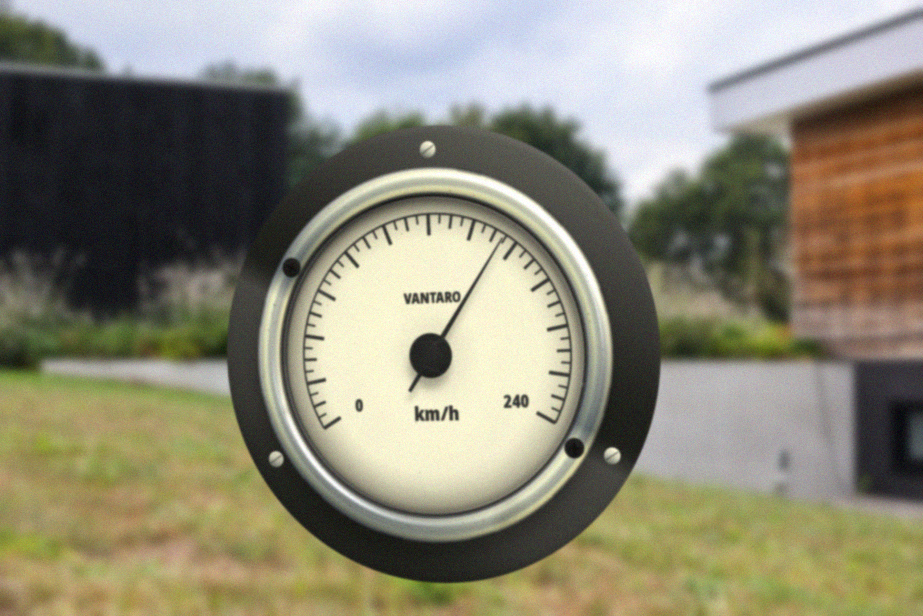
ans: 155; km/h
